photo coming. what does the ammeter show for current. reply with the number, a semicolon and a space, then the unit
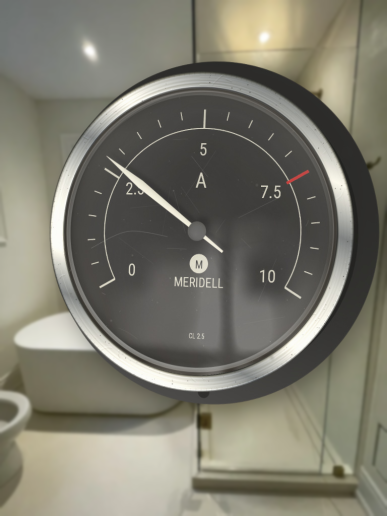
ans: 2.75; A
